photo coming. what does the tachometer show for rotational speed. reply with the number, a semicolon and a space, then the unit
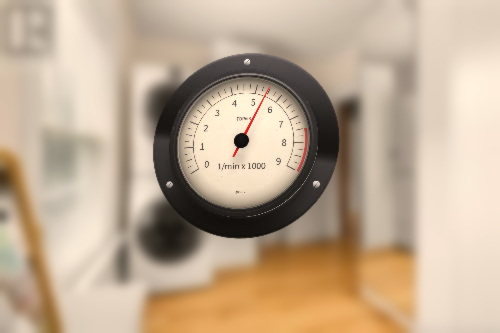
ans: 5500; rpm
